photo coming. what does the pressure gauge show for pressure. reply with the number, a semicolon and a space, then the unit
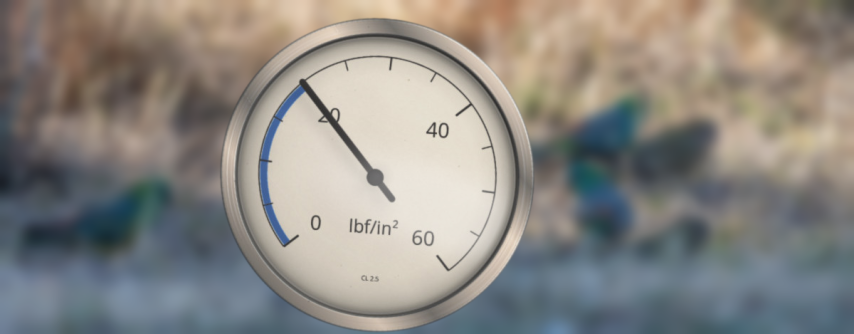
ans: 20; psi
